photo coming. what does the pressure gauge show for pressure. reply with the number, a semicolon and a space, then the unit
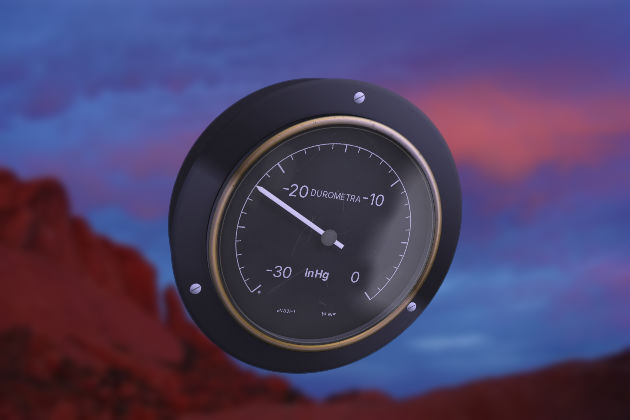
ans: -22; inHg
